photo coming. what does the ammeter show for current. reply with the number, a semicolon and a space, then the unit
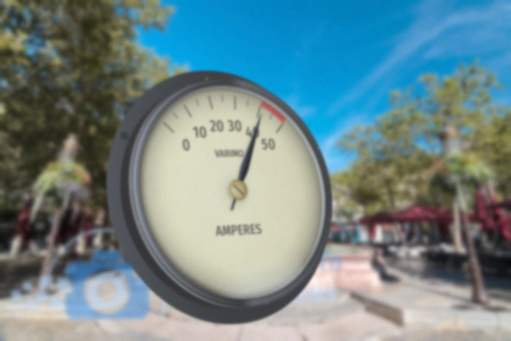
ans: 40; A
